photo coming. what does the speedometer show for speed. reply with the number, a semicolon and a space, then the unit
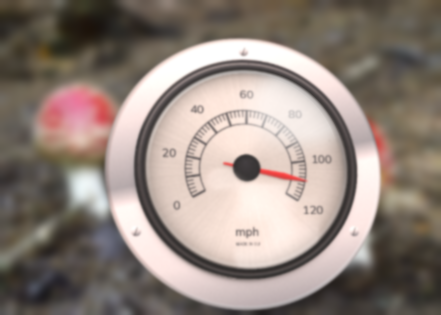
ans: 110; mph
